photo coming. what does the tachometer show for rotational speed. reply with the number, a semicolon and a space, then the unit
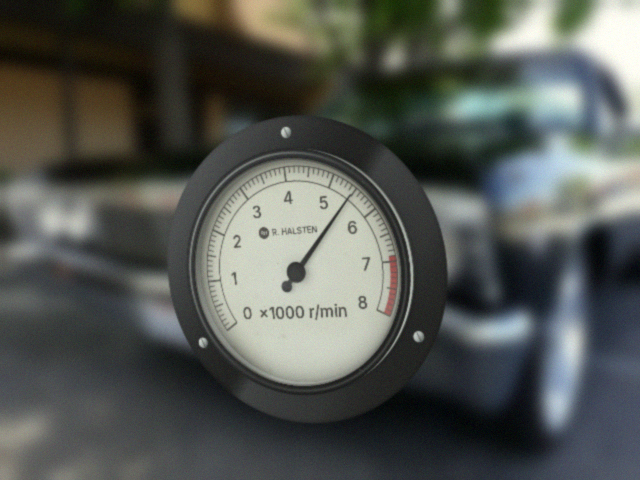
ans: 5500; rpm
